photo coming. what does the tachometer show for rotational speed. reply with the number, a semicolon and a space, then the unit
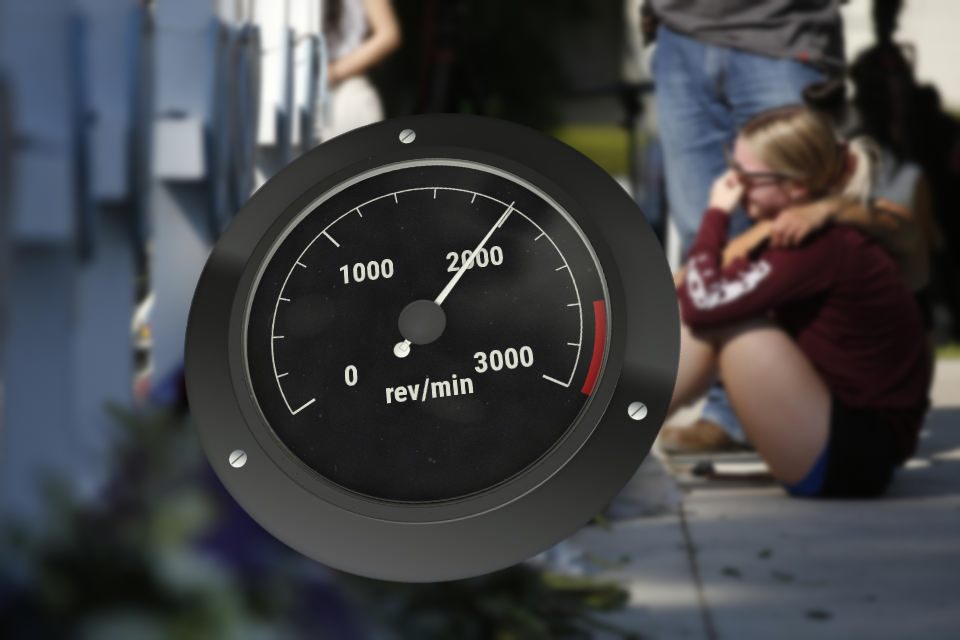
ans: 2000; rpm
